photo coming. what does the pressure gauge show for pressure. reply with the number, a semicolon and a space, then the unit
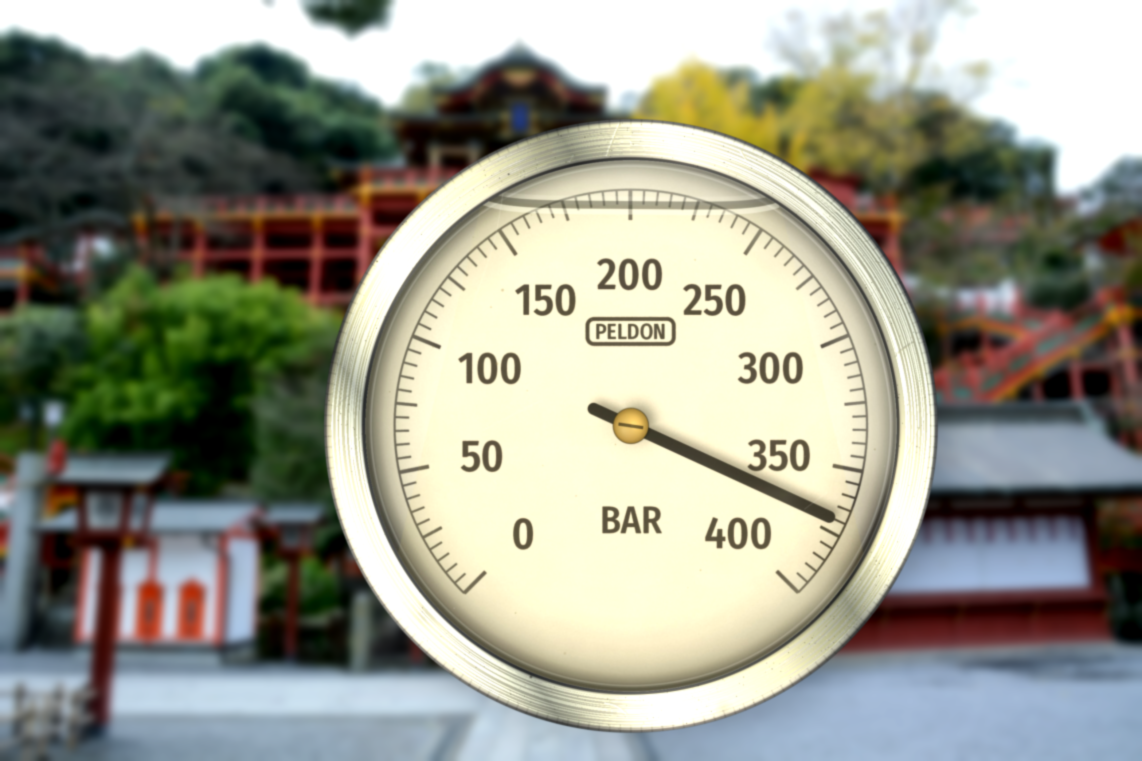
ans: 370; bar
